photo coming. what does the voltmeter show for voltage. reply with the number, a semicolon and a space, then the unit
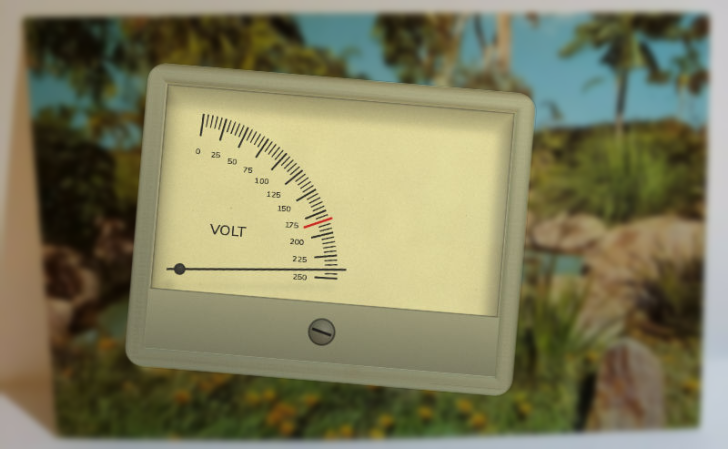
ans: 240; V
